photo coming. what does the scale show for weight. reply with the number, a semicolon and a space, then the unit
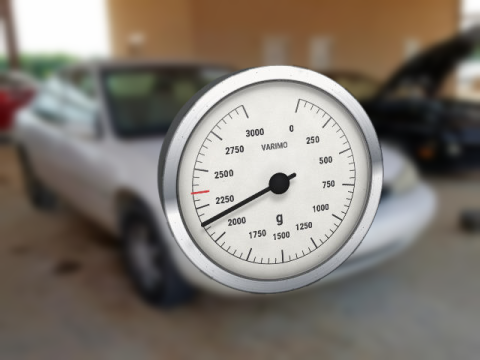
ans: 2150; g
